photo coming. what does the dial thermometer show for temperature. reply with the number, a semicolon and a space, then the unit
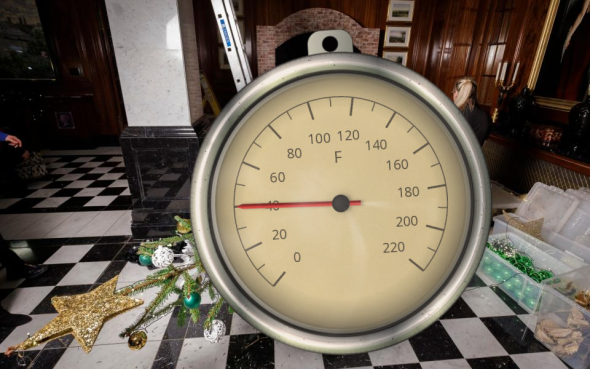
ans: 40; °F
